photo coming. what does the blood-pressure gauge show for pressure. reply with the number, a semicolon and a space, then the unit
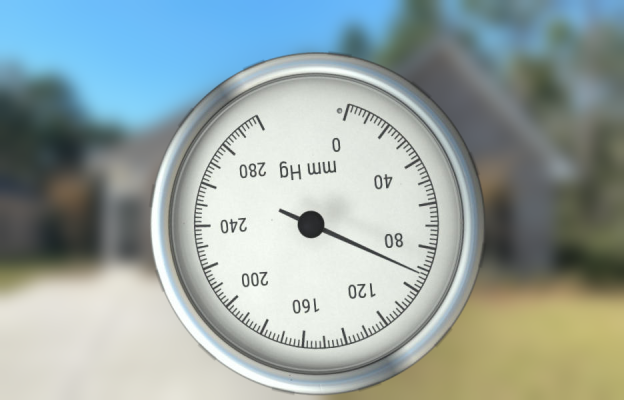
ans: 92; mmHg
